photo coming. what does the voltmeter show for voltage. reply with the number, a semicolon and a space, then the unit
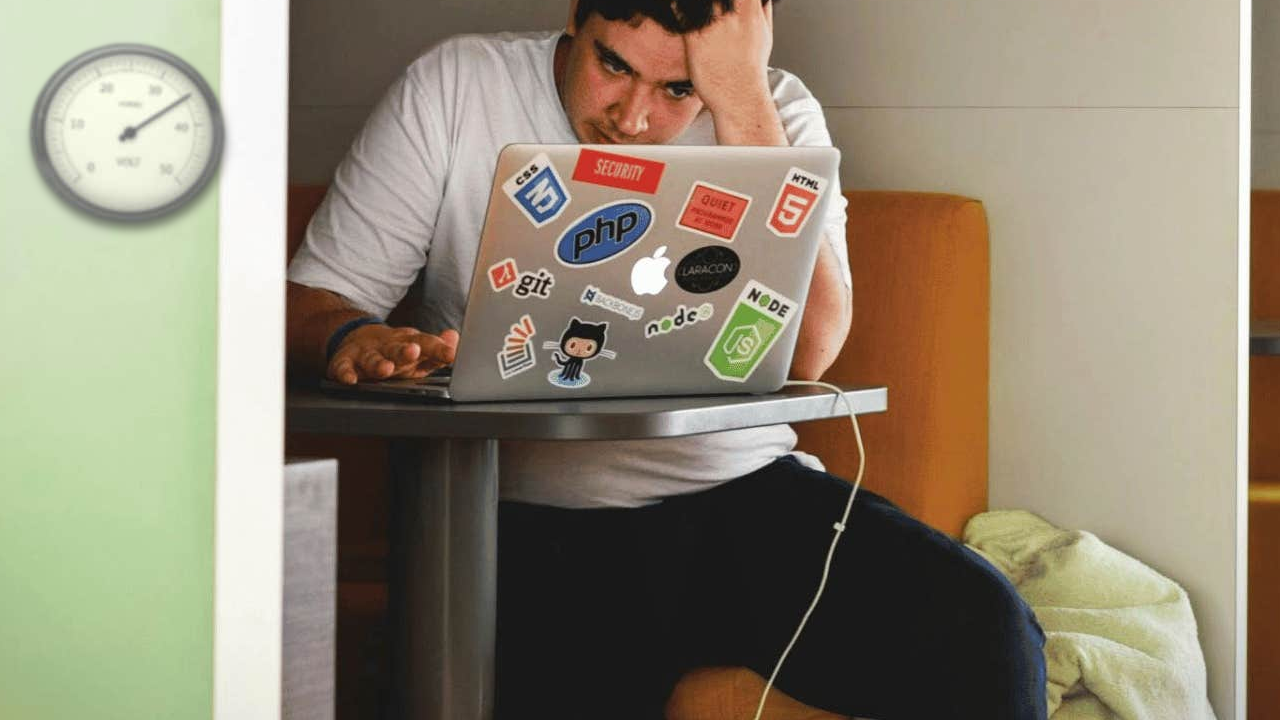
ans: 35; V
